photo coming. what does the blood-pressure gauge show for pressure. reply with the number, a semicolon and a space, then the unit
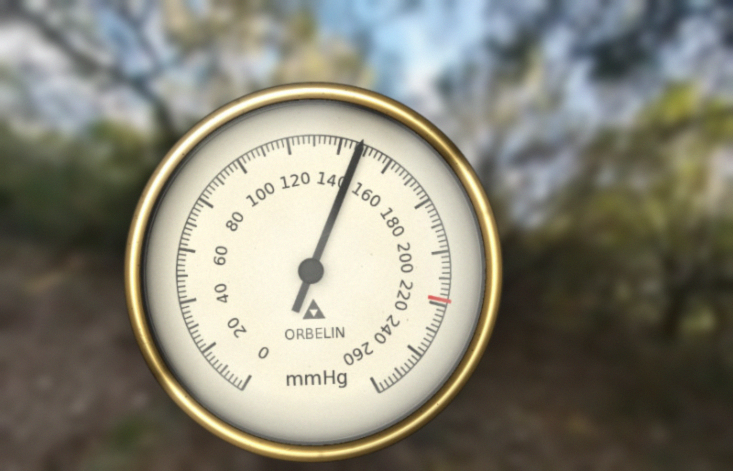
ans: 148; mmHg
